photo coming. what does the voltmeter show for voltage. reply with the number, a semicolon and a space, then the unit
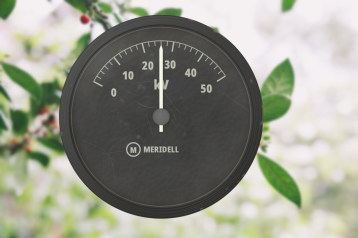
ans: 26; kV
